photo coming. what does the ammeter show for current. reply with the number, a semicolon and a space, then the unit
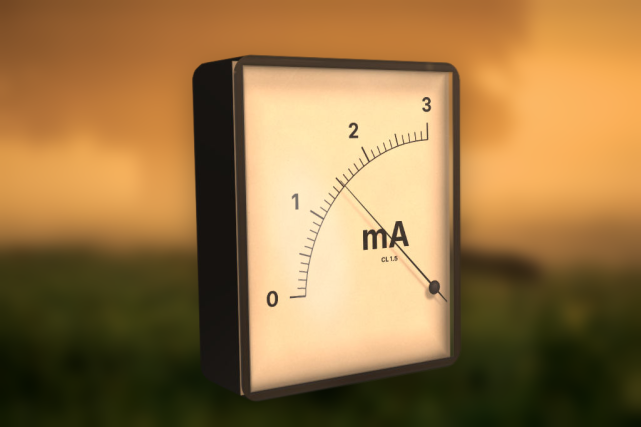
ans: 1.5; mA
